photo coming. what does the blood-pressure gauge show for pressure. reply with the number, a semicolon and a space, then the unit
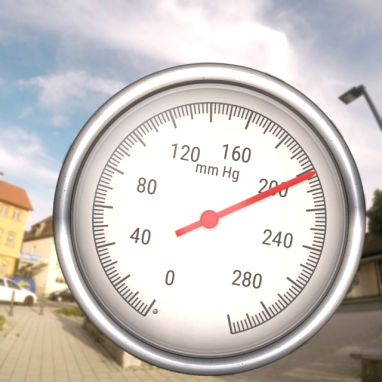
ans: 202; mmHg
